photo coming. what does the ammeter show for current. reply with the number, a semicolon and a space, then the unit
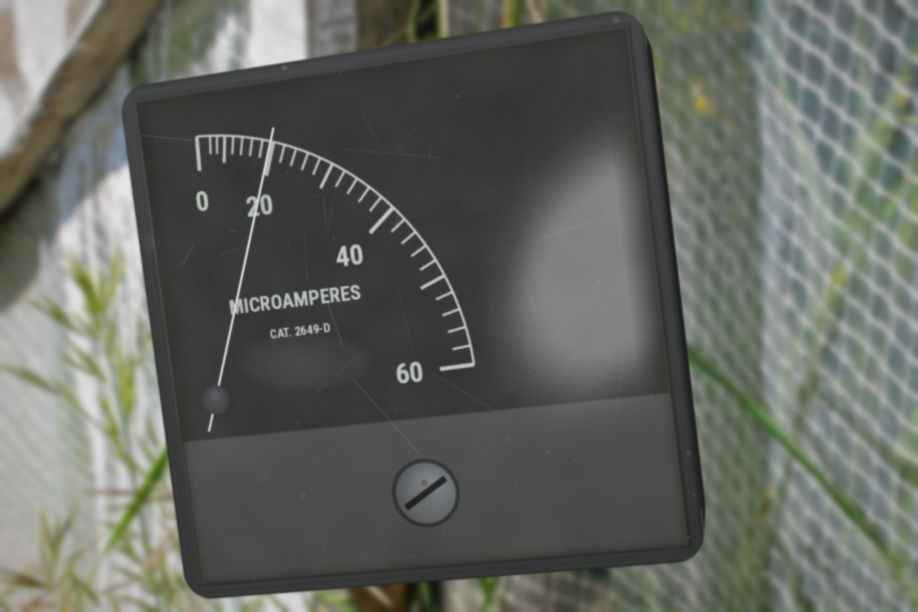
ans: 20; µA
